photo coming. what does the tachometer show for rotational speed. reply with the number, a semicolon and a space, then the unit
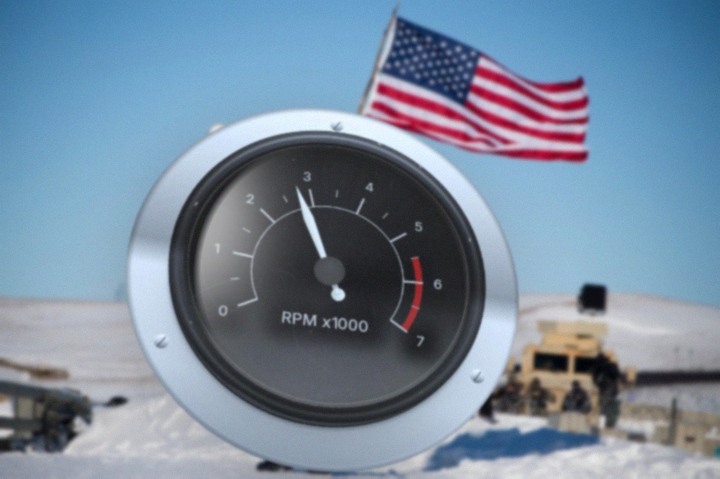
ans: 2750; rpm
